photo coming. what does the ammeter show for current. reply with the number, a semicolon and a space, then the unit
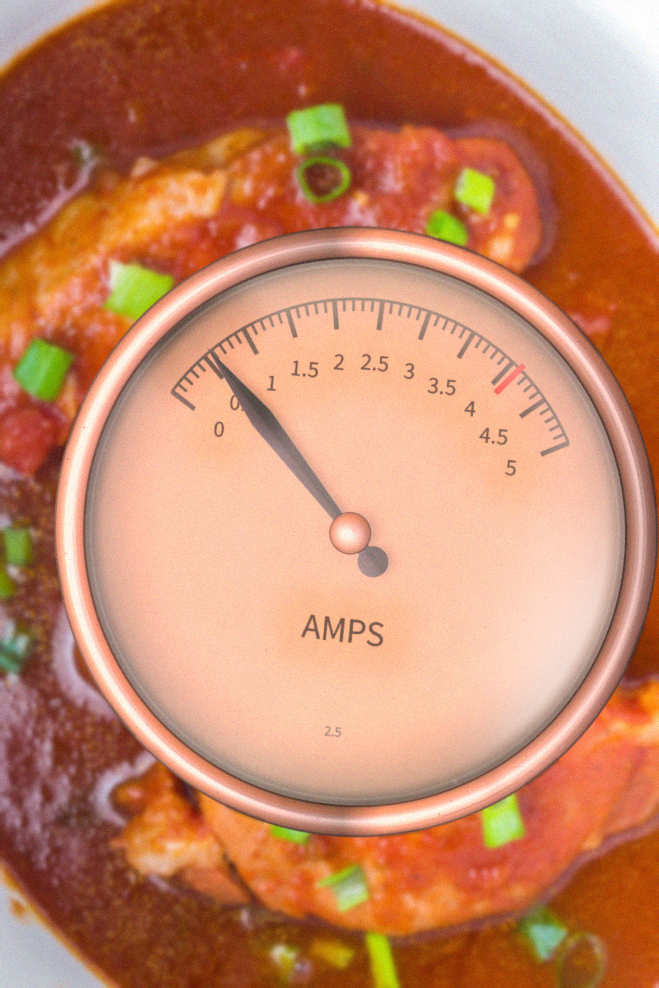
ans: 0.6; A
